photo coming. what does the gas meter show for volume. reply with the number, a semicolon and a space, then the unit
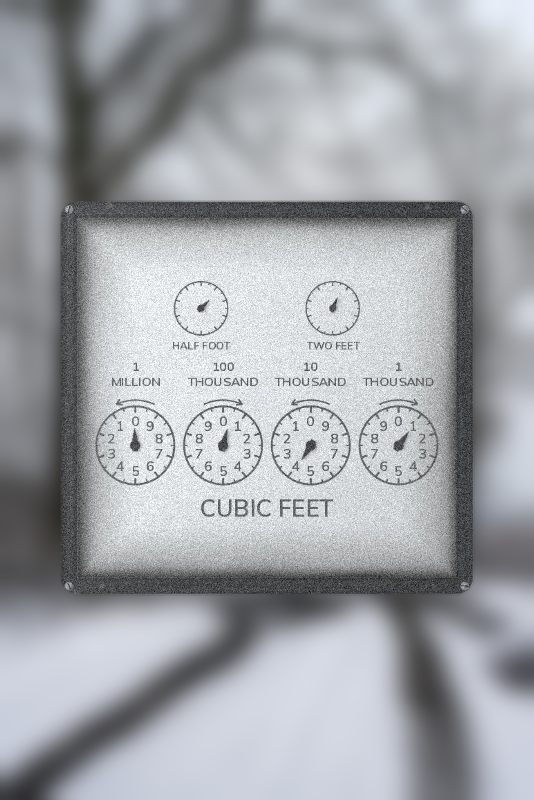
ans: 4100; ft³
